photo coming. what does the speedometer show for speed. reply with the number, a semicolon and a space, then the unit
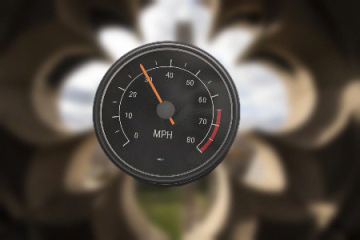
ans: 30; mph
